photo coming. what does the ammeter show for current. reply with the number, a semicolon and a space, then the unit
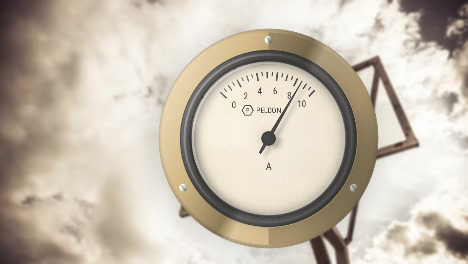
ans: 8.5; A
